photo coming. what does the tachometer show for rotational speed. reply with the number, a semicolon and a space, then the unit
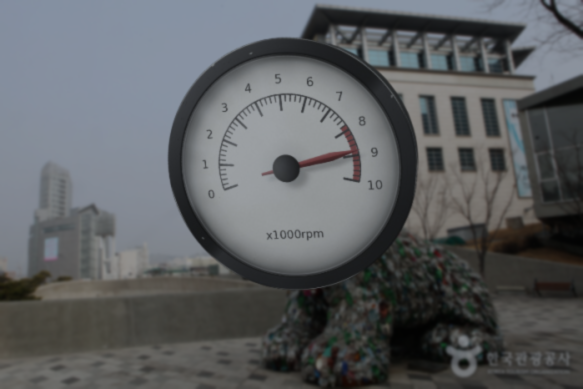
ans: 8800; rpm
